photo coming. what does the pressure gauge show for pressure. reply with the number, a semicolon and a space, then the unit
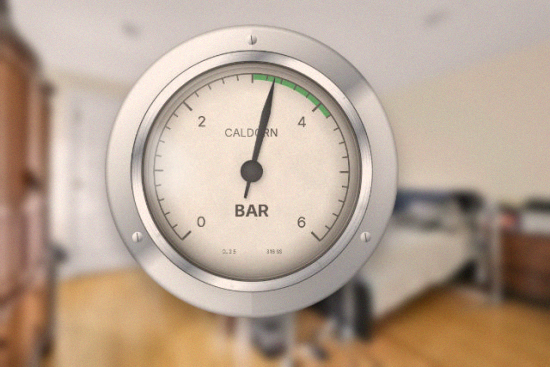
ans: 3.3; bar
